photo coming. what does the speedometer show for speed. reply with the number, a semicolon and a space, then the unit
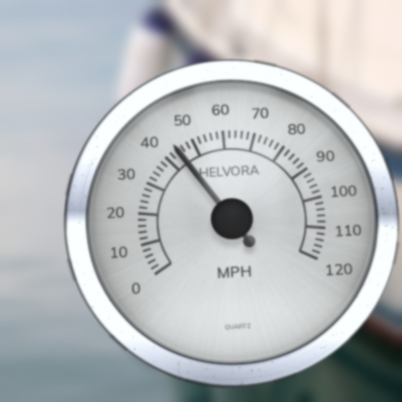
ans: 44; mph
